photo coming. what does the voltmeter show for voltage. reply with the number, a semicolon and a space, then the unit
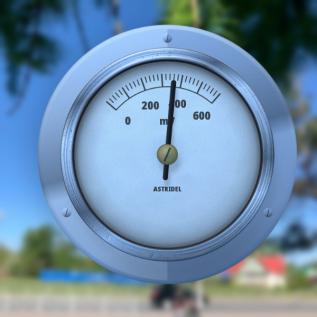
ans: 360; mV
